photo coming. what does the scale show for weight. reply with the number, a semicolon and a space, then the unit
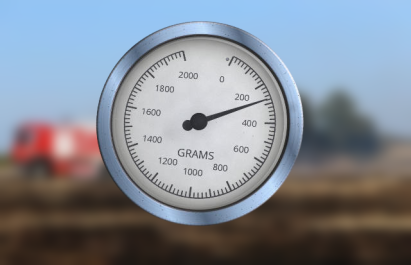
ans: 280; g
